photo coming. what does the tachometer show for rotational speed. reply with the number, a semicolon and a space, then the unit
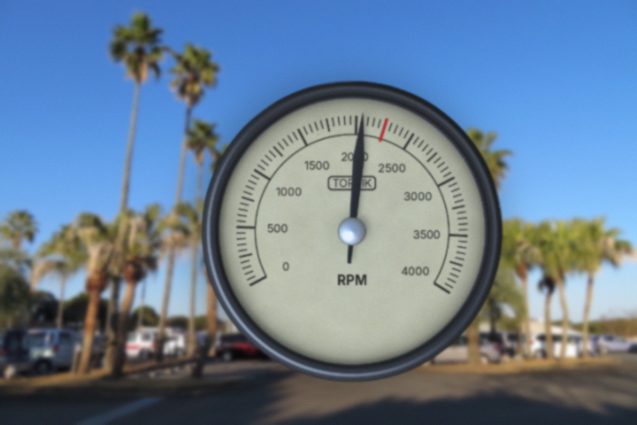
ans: 2050; rpm
